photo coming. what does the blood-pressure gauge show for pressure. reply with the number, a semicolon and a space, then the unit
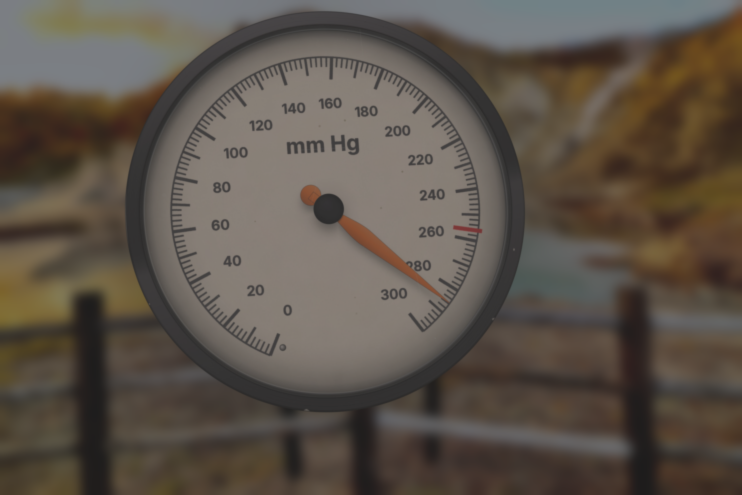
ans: 286; mmHg
